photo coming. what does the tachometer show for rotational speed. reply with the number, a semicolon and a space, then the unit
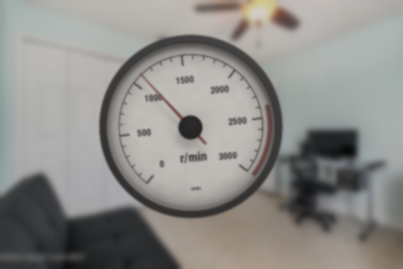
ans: 1100; rpm
